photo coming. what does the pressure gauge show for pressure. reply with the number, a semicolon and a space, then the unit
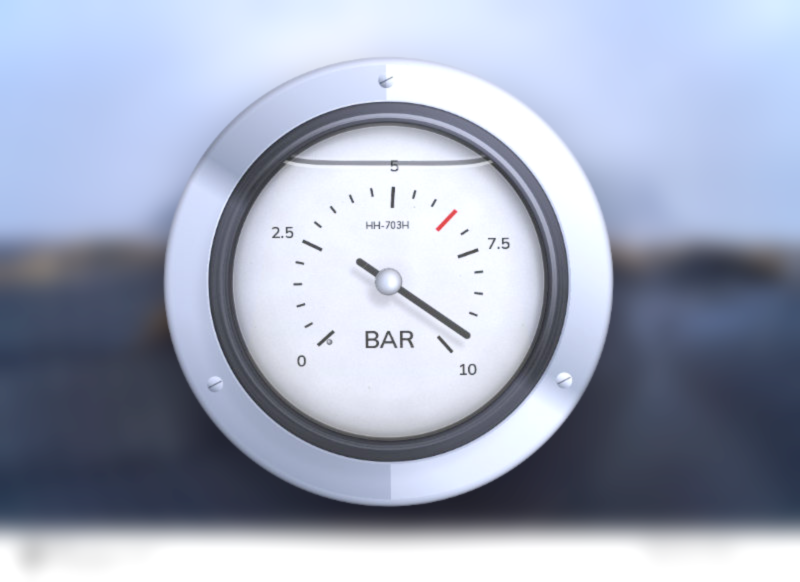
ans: 9.5; bar
